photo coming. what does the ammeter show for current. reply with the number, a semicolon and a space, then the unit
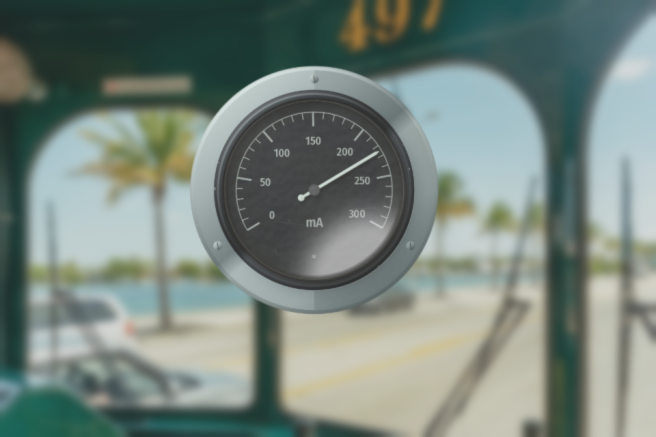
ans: 225; mA
